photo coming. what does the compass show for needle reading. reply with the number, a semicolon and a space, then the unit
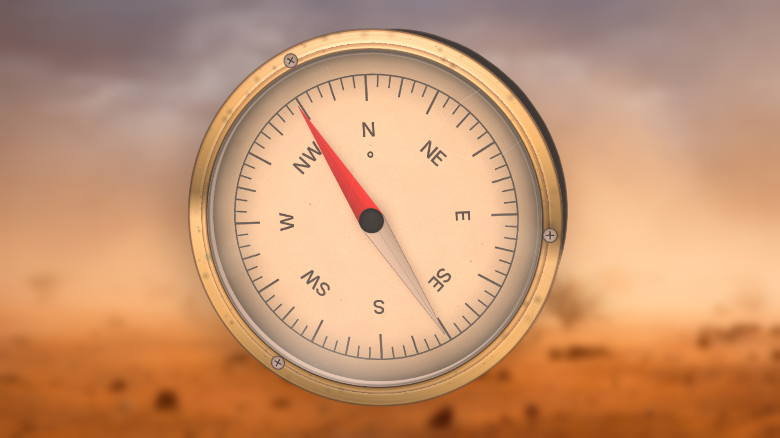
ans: 330; °
